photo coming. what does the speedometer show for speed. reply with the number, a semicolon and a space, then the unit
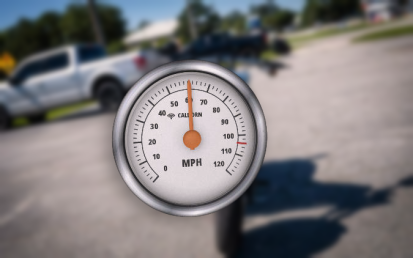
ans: 60; mph
